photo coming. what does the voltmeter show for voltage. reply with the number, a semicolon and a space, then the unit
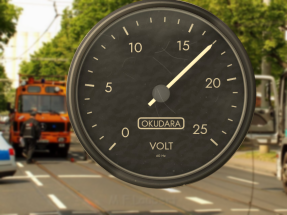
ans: 17; V
